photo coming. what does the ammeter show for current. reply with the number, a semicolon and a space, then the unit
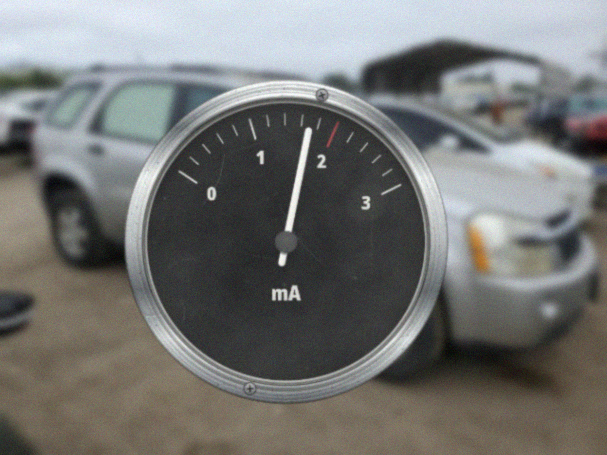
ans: 1.7; mA
